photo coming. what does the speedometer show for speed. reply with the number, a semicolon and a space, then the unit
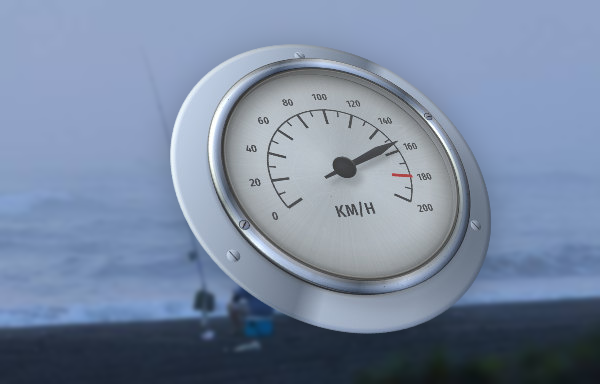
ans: 155; km/h
